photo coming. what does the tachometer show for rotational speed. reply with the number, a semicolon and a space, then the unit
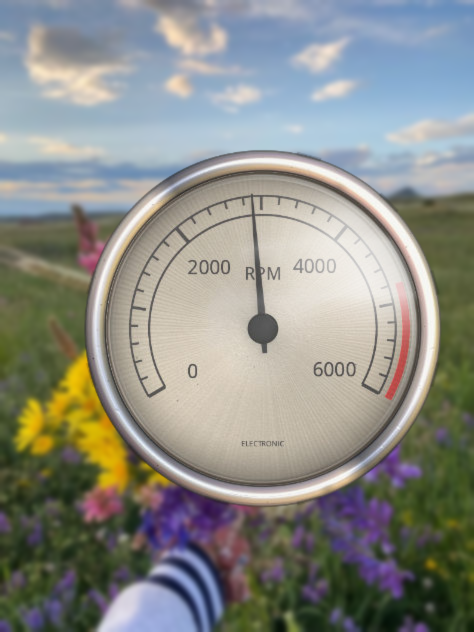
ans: 2900; rpm
